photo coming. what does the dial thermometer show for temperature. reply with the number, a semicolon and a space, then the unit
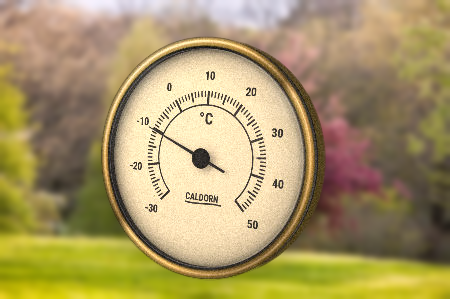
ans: -10; °C
